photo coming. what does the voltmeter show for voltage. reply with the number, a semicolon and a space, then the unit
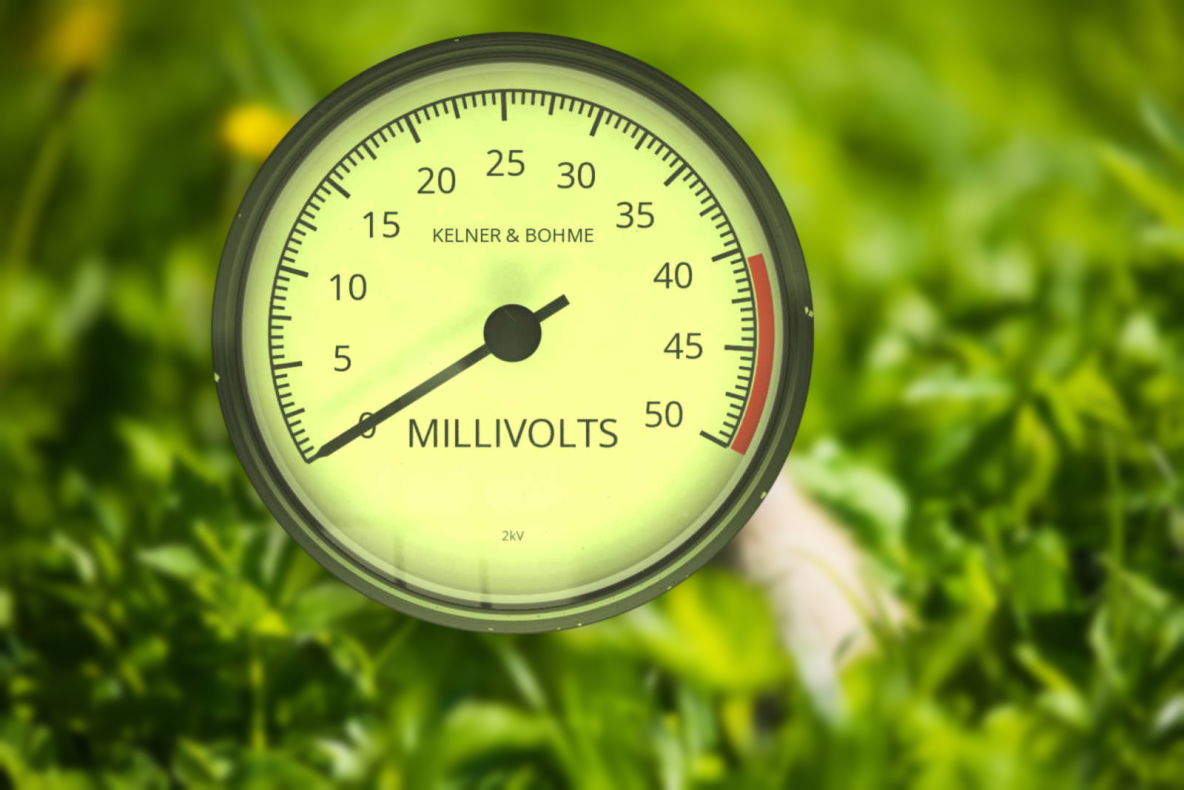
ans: 0; mV
